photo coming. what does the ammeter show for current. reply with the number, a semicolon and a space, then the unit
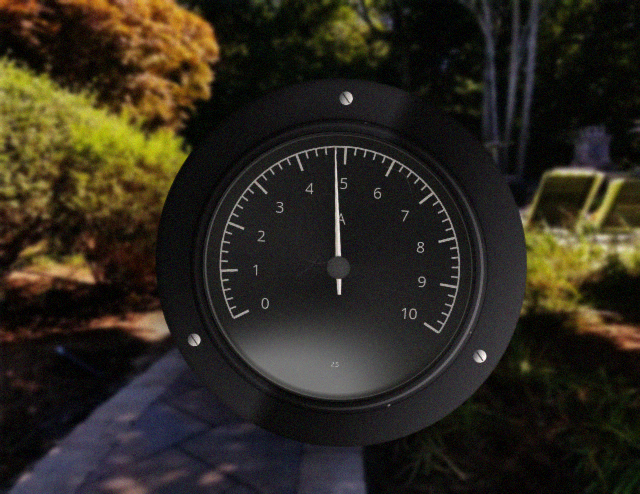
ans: 4.8; A
